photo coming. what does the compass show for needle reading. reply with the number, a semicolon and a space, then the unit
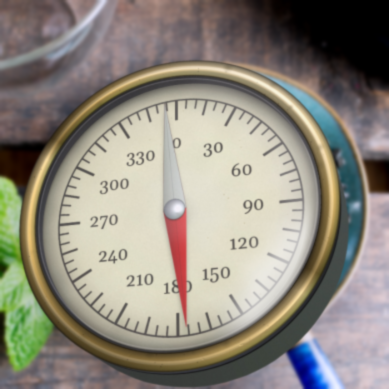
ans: 175; °
